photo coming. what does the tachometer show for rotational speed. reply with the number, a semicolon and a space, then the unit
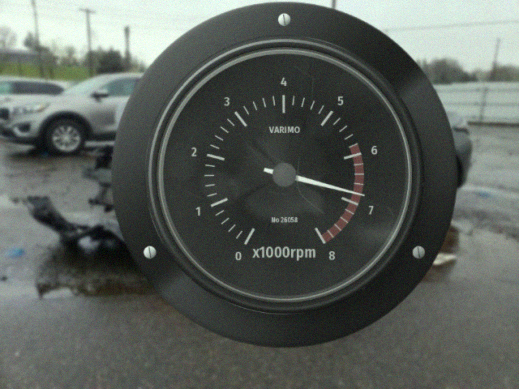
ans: 6800; rpm
